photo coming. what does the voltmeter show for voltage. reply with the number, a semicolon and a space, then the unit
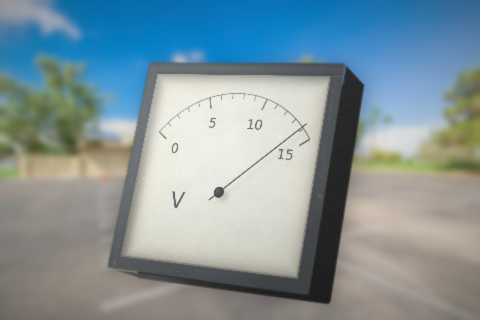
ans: 14; V
